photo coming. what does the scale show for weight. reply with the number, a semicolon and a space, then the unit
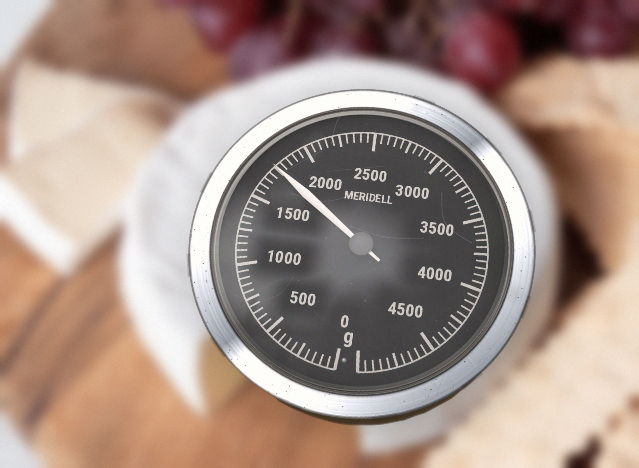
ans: 1750; g
